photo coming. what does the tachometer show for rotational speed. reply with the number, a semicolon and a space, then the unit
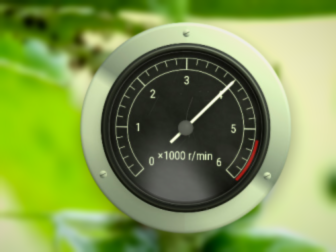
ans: 4000; rpm
